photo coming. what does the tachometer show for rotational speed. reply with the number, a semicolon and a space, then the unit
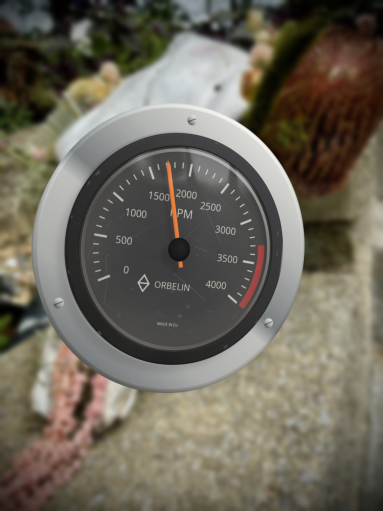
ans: 1700; rpm
